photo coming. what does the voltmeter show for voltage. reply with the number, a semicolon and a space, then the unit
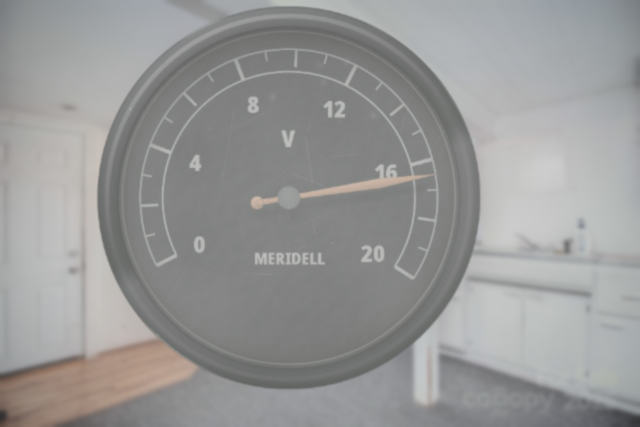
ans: 16.5; V
